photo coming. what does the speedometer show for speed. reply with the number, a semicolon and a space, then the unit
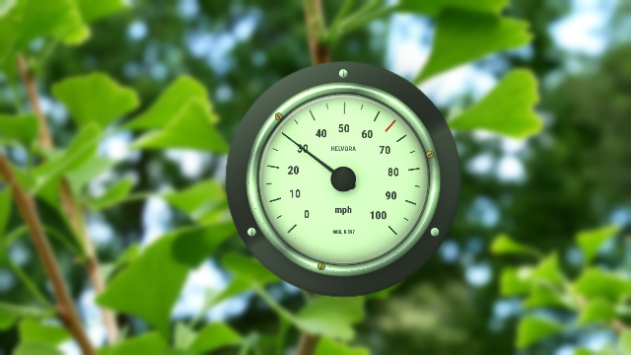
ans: 30; mph
